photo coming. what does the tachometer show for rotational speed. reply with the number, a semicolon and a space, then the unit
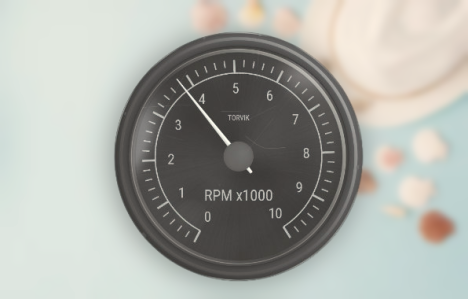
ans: 3800; rpm
